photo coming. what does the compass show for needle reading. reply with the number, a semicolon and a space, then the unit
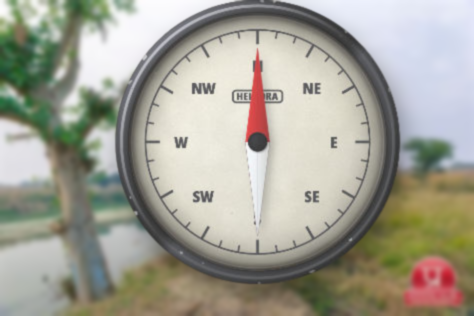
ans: 0; °
